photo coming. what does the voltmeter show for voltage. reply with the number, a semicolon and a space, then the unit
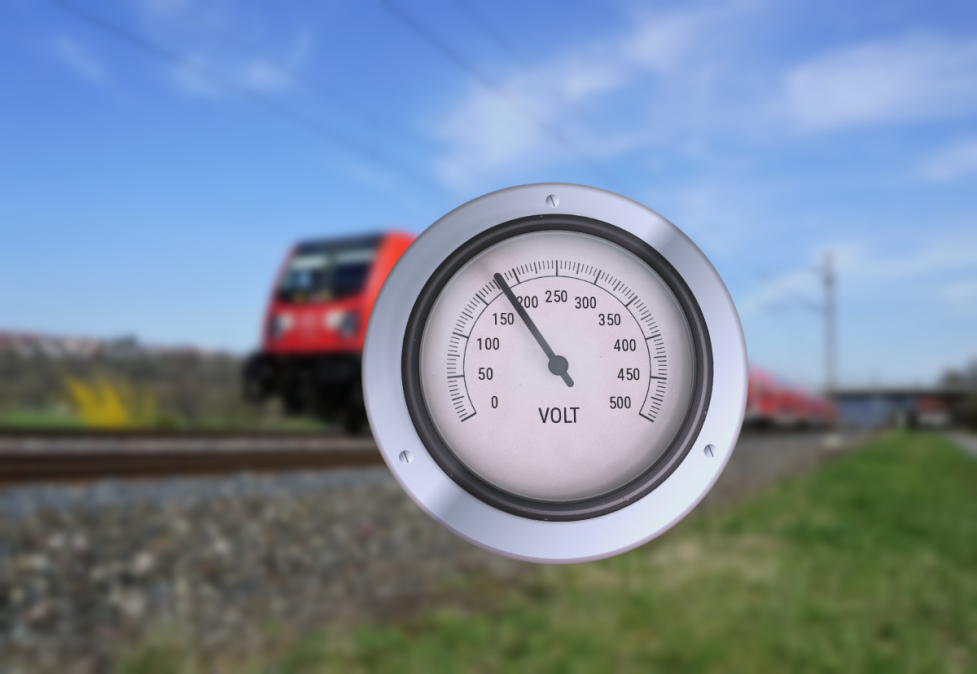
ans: 180; V
